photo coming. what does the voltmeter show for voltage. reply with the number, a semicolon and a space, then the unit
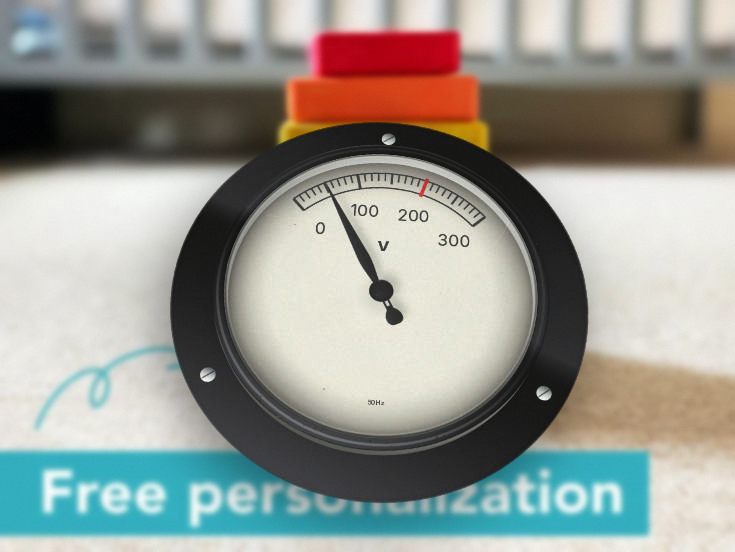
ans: 50; V
